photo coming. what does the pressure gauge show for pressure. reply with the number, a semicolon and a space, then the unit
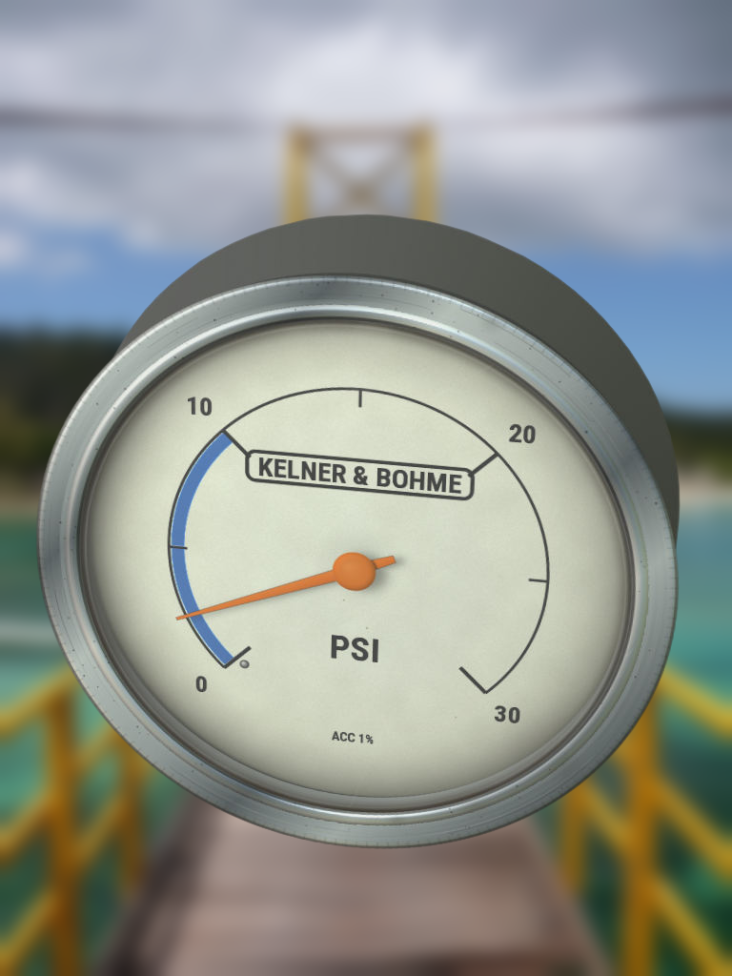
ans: 2.5; psi
